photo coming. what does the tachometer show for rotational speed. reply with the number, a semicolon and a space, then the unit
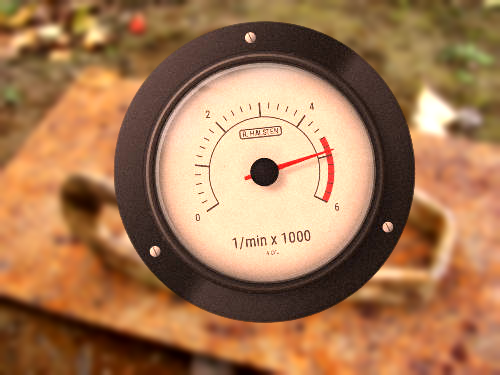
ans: 4900; rpm
